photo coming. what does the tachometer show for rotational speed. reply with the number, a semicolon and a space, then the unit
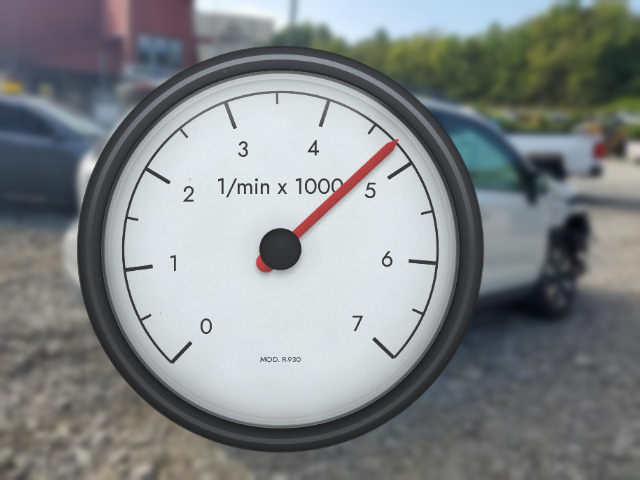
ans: 4750; rpm
